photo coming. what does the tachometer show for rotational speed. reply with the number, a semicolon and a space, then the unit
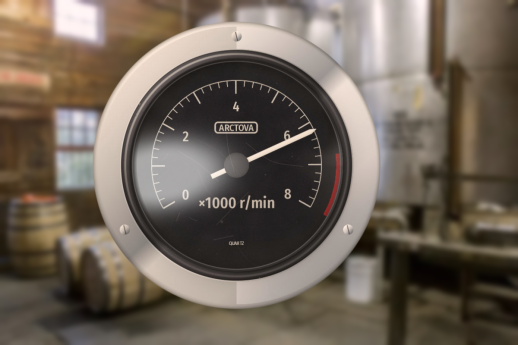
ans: 6200; rpm
